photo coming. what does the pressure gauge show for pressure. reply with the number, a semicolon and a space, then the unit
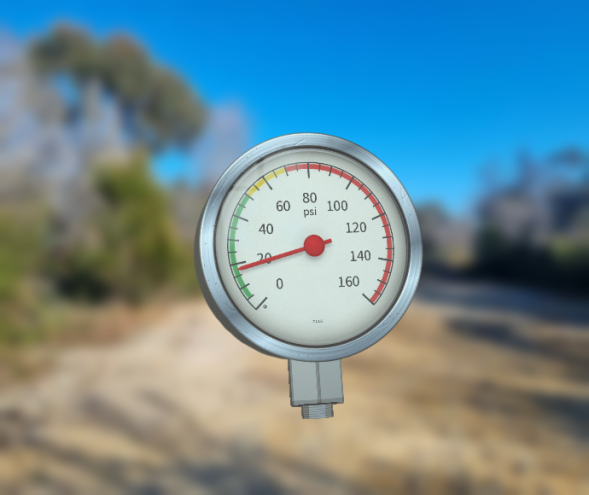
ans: 17.5; psi
